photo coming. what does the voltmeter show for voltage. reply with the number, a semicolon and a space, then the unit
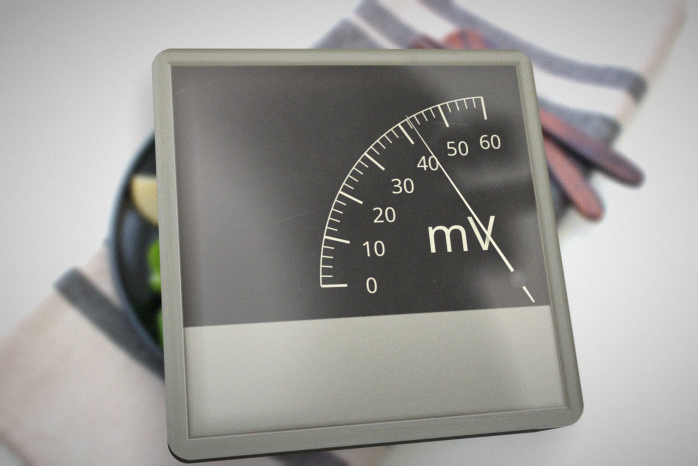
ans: 42; mV
